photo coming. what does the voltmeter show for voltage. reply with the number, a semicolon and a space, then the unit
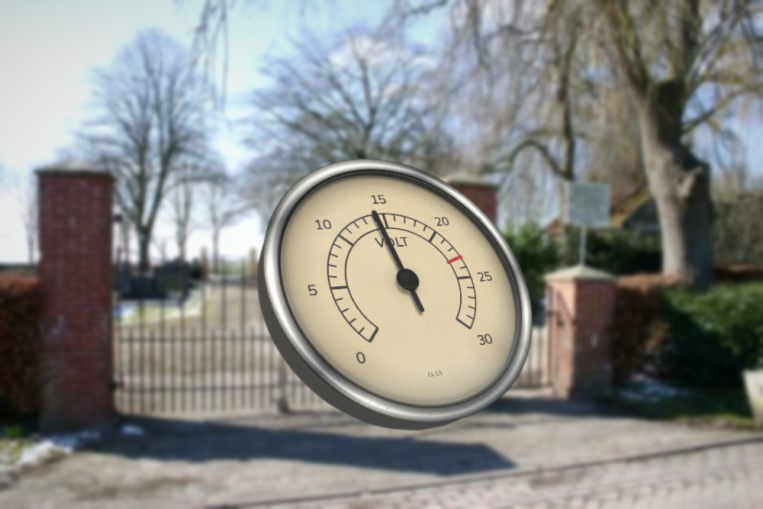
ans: 14; V
